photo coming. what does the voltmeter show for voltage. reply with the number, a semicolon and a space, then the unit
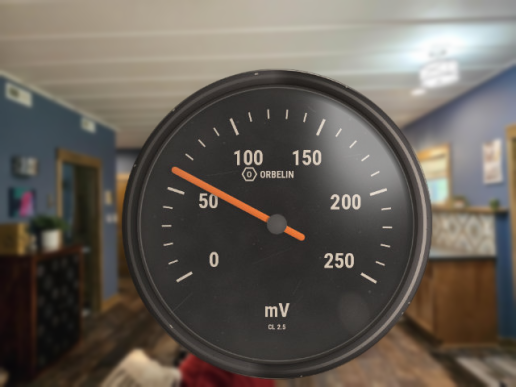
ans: 60; mV
